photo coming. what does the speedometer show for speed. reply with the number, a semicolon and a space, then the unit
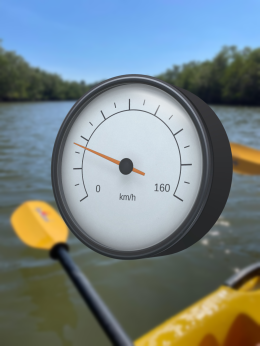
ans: 35; km/h
